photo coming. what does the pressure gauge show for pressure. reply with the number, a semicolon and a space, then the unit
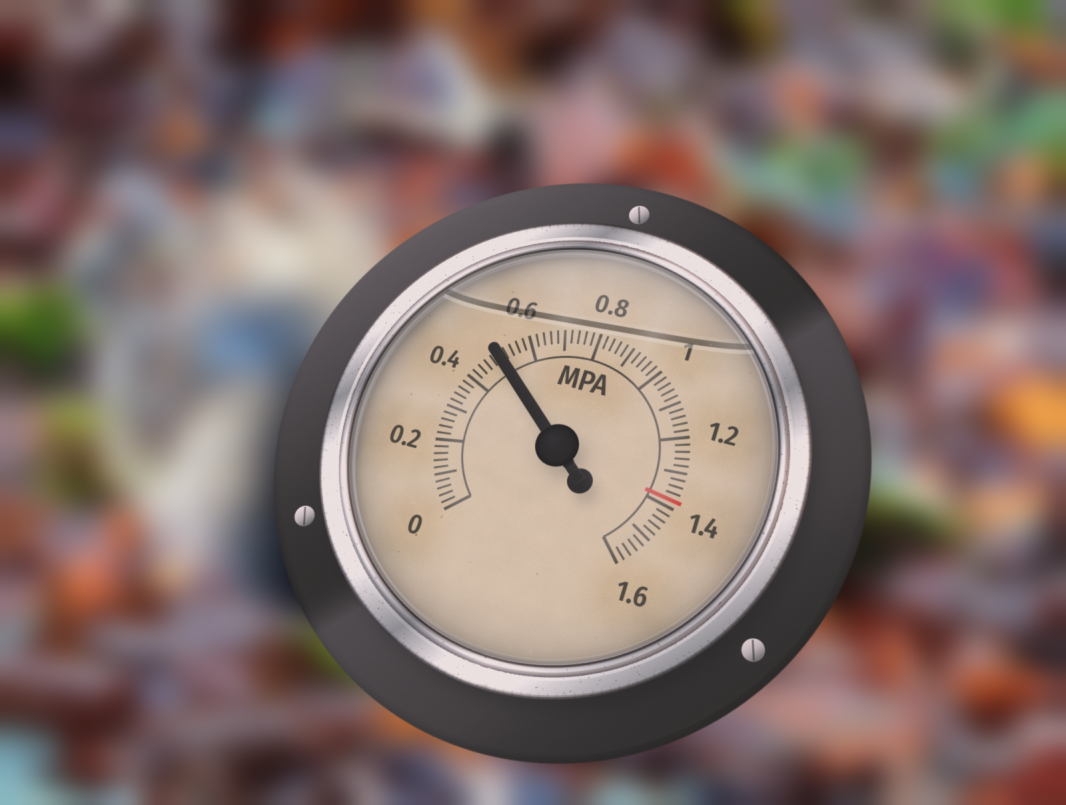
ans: 0.5; MPa
